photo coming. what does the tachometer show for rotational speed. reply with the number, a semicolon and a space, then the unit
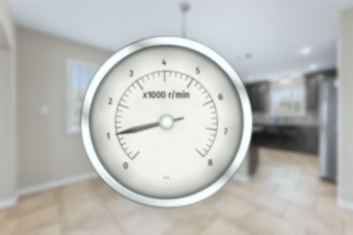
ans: 1000; rpm
